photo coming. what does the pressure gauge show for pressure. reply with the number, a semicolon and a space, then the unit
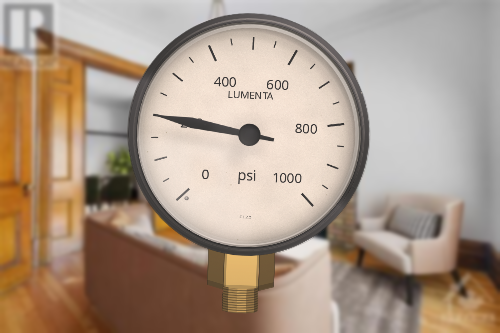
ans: 200; psi
